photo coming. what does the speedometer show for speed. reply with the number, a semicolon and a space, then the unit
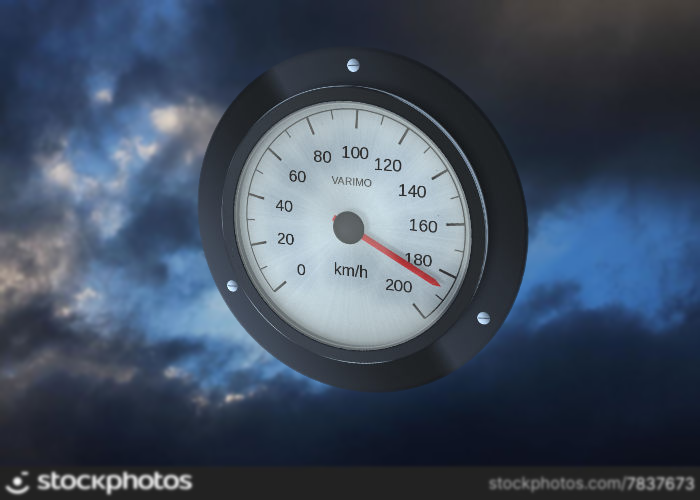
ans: 185; km/h
